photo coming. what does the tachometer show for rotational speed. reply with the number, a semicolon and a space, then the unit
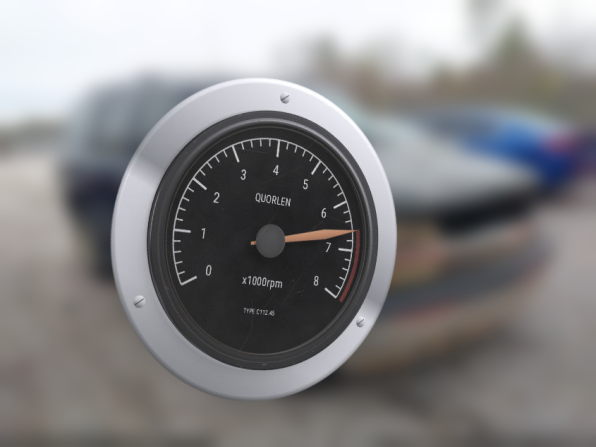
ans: 6600; rpm
